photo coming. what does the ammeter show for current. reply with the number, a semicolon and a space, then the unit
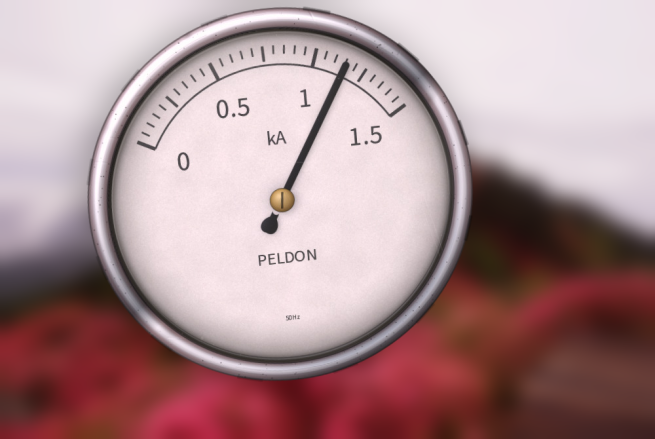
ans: 1.15; kA
